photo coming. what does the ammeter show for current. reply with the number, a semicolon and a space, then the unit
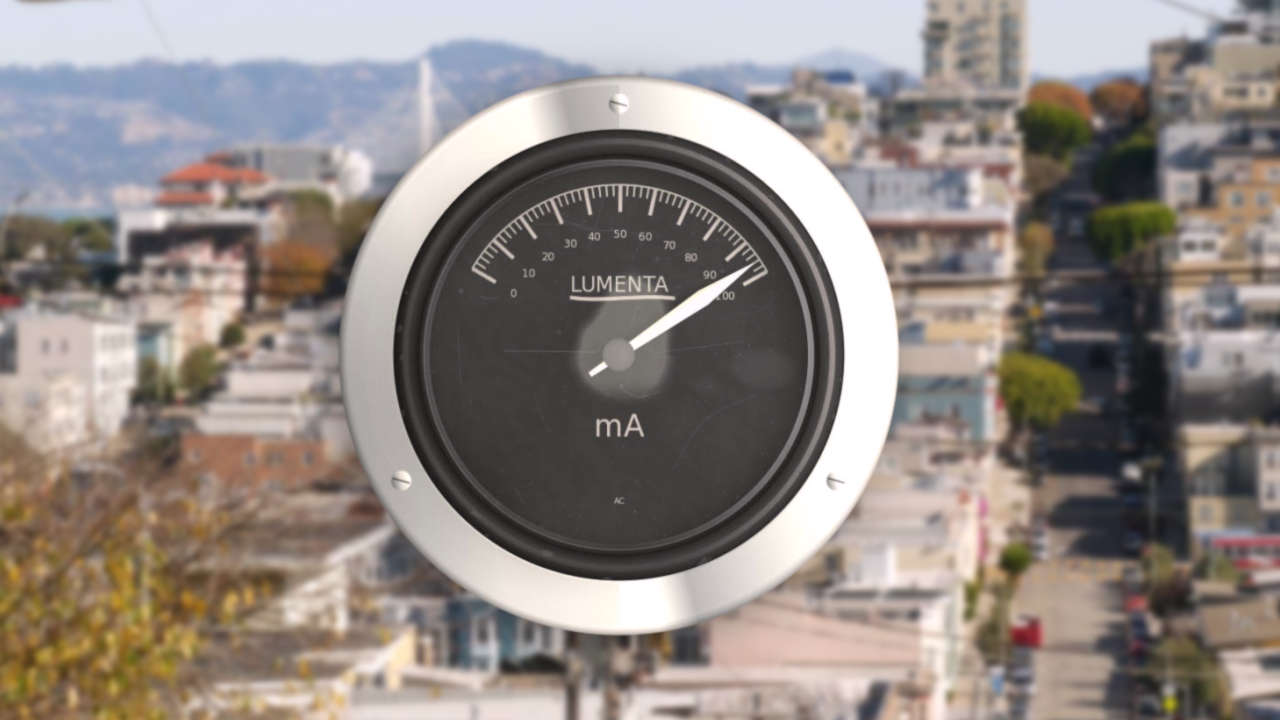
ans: 96; mA
